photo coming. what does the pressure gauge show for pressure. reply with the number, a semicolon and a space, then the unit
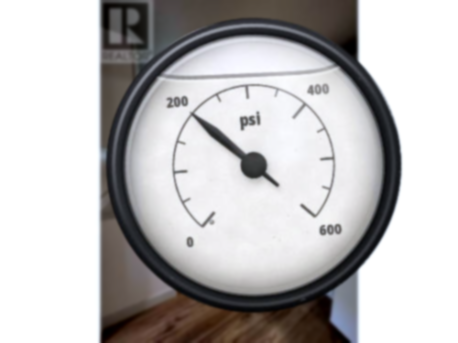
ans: 200; psi
